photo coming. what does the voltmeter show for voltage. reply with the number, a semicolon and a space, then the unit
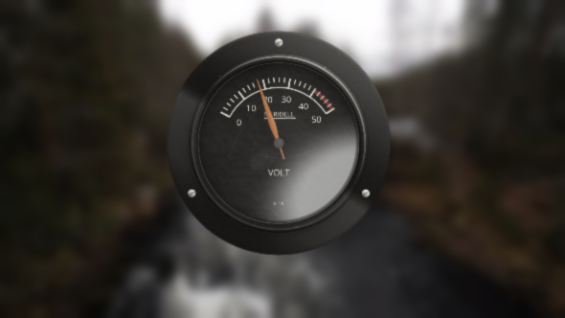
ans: 18; V
